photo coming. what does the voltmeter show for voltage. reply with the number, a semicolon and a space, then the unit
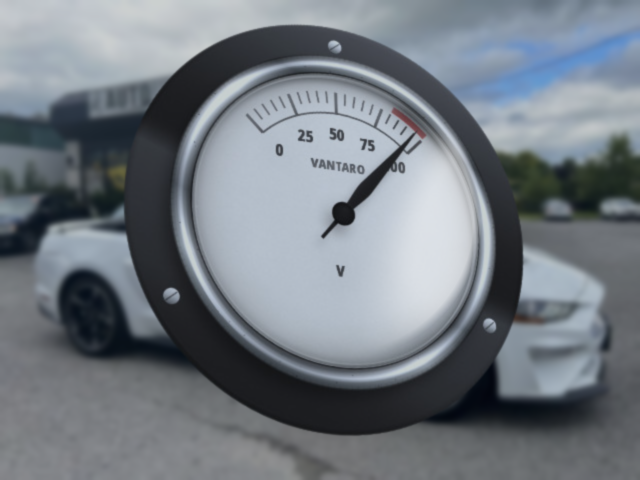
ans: 95; V
